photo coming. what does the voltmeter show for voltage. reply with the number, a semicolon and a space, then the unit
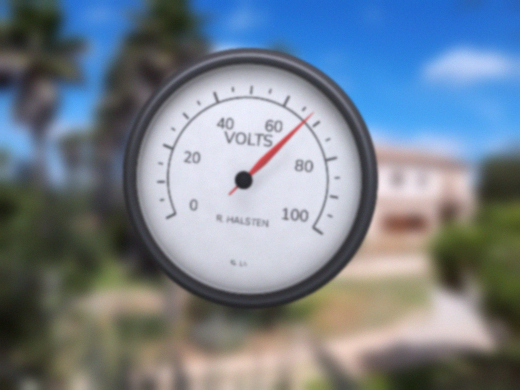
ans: 67.5; V
